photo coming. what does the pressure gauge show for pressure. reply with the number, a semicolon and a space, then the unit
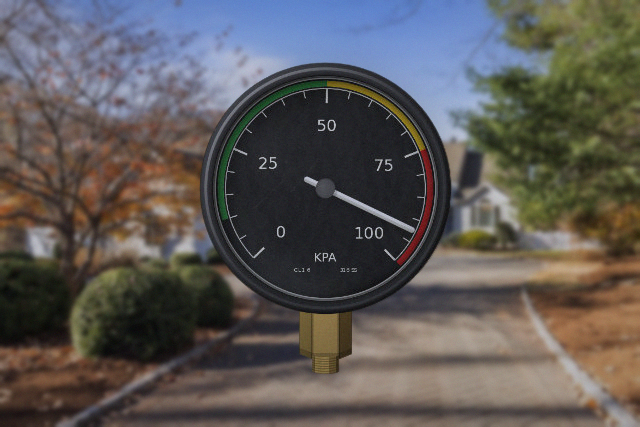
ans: 92.5; kPa
